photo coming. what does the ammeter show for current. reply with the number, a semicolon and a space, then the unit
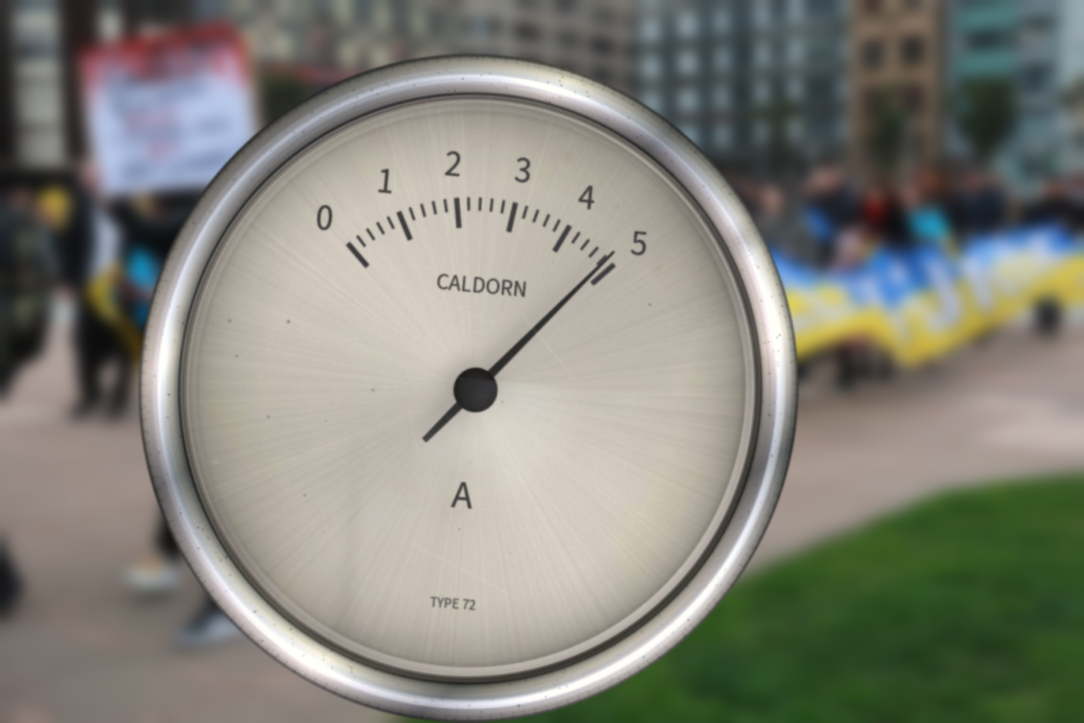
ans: 4.8; A
